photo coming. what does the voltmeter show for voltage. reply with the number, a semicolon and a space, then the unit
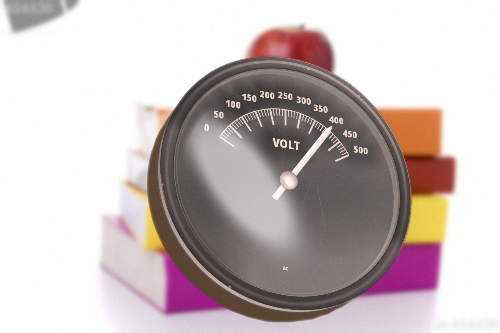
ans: 400; V
